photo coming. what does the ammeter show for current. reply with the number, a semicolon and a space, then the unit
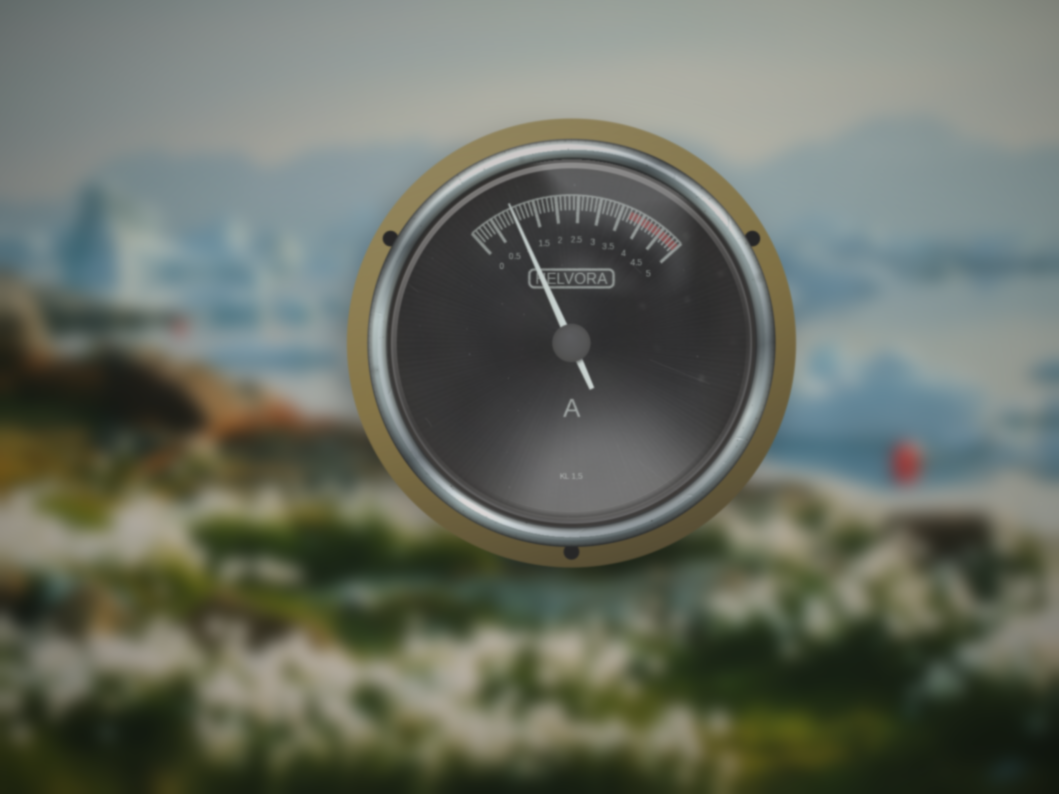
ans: 1; A
